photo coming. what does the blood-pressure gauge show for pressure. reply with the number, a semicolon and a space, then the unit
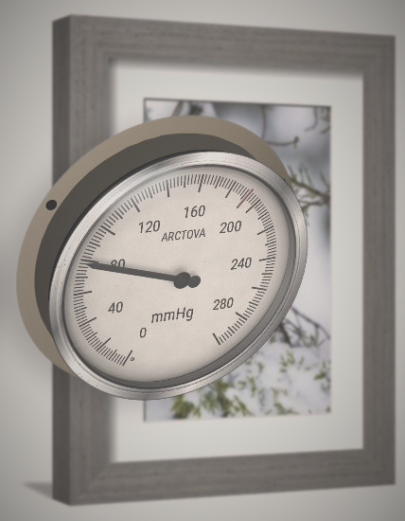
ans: 80; mmHg
